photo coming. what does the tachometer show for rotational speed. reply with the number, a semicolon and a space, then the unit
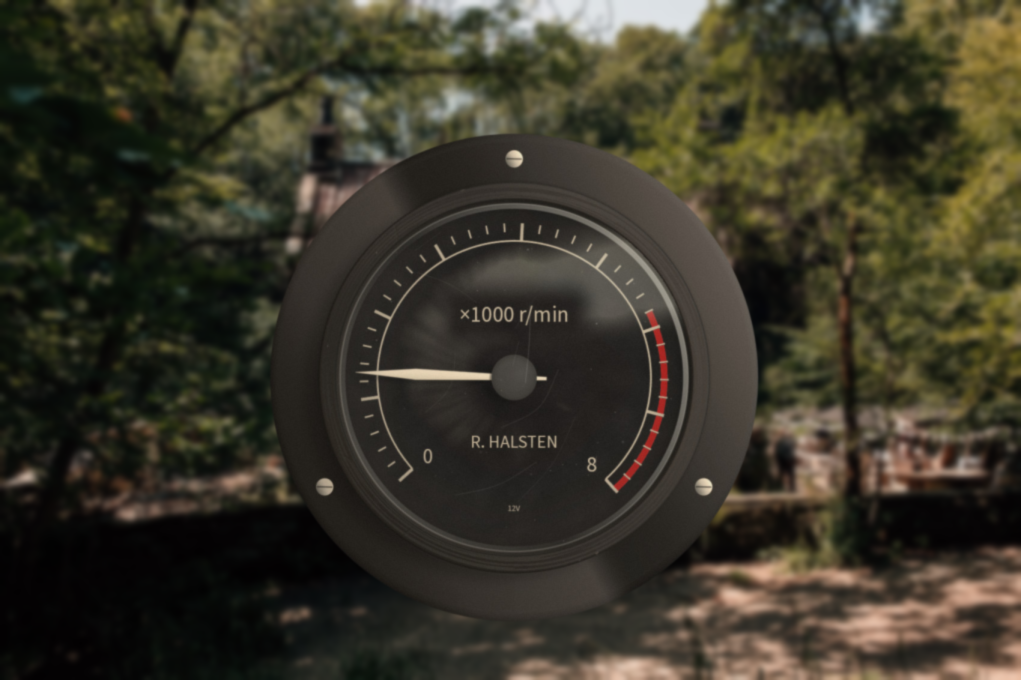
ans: 1300; rpm
